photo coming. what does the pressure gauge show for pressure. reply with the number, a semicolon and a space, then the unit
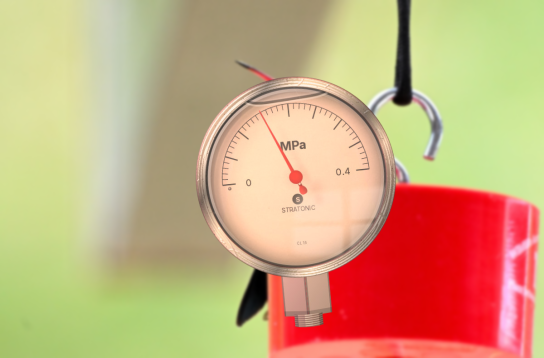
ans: 0.15; MPa
